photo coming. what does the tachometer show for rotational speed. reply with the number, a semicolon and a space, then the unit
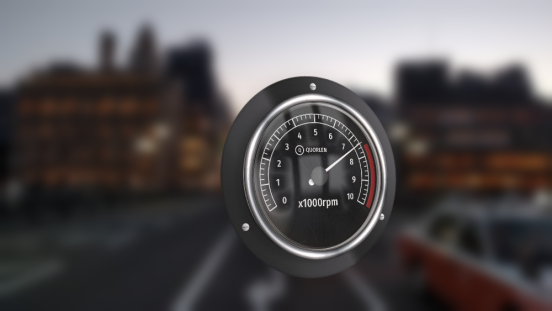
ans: 7400; rpm
